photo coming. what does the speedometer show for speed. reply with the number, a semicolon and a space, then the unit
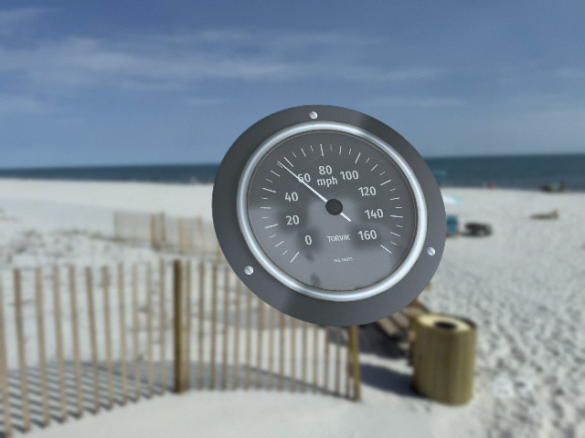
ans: 55; mph
